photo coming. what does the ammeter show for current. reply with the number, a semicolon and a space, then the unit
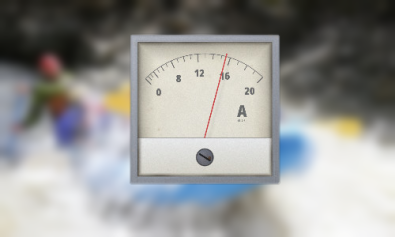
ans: 15.5; A
